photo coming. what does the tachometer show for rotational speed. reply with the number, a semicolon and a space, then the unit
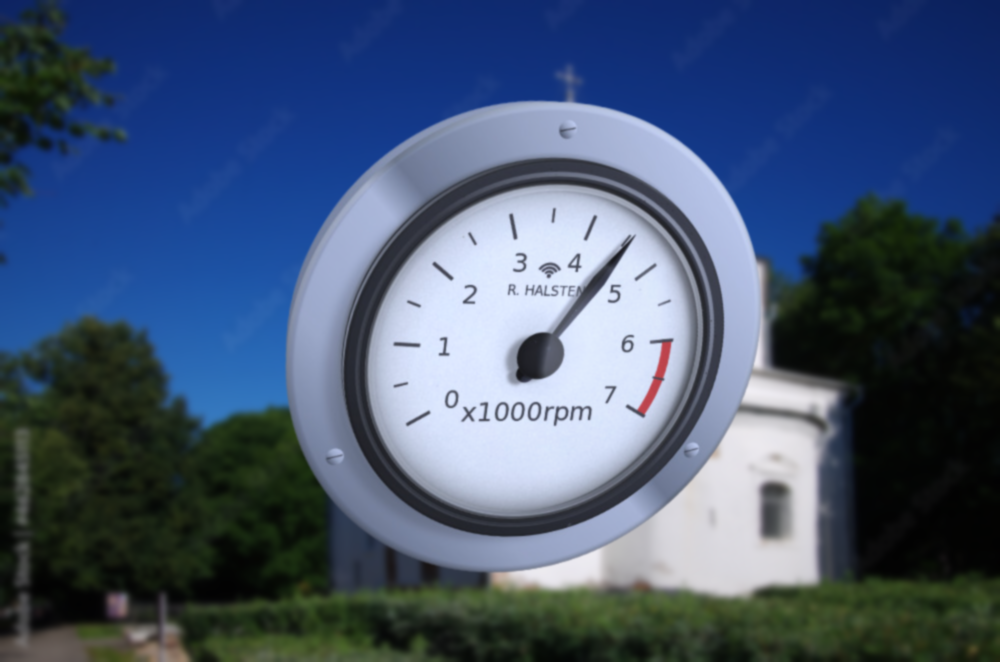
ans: 4500; rpm
